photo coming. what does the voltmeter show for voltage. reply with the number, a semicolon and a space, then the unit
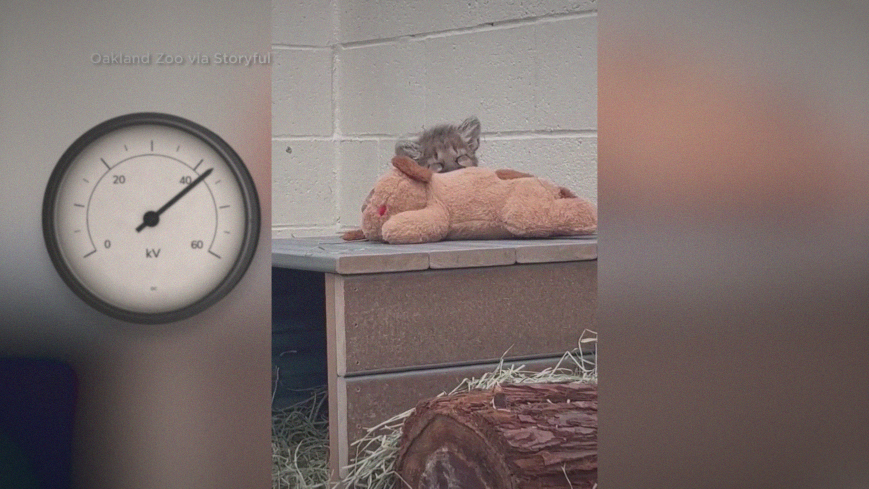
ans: 42.5; kV
